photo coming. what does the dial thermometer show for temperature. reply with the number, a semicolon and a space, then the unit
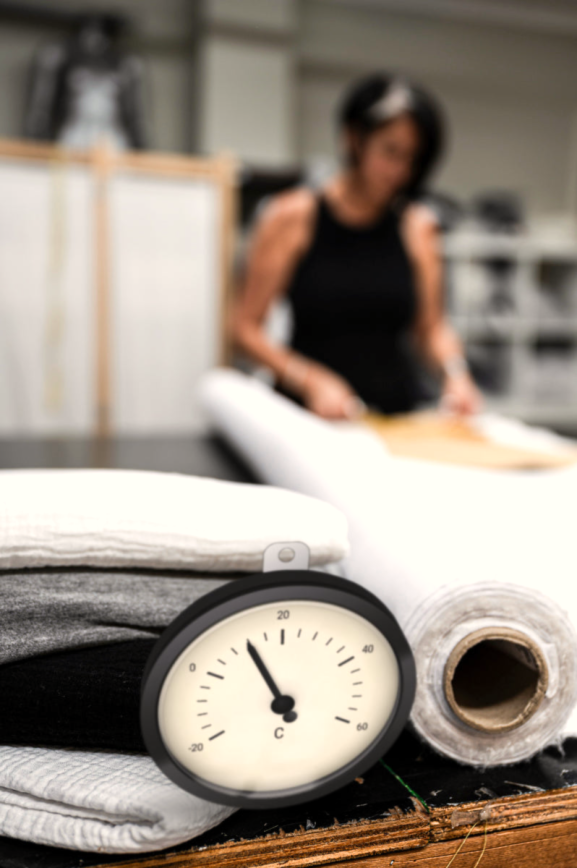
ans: 12; °C
